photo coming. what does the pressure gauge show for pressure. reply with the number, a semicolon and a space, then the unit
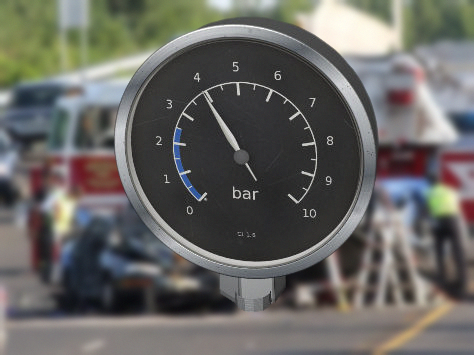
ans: 4; bar
